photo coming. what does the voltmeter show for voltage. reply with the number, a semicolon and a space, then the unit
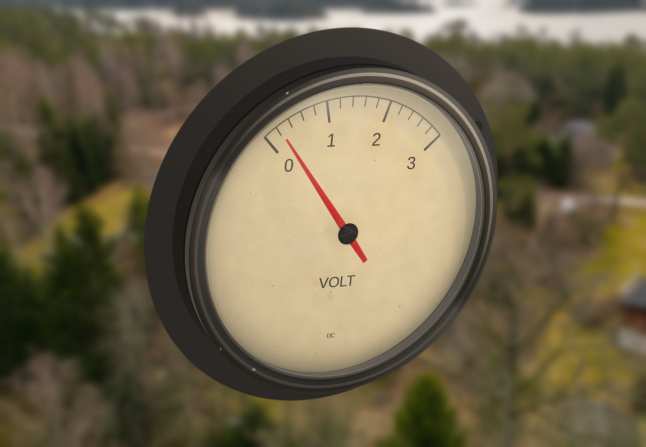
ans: 0.2; V
